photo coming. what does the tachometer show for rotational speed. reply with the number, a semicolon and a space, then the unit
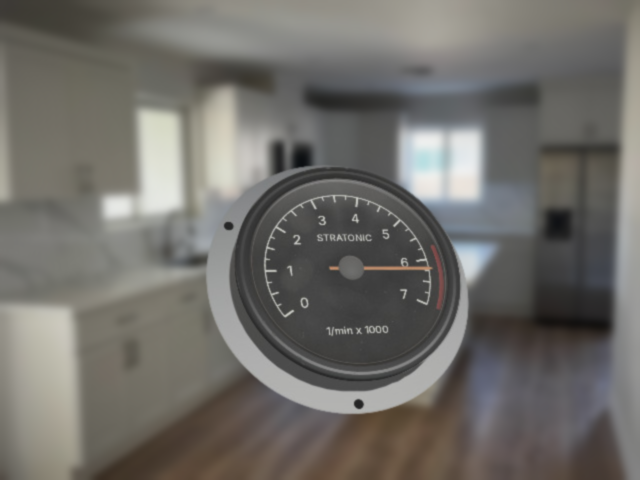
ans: 6250; rpm
